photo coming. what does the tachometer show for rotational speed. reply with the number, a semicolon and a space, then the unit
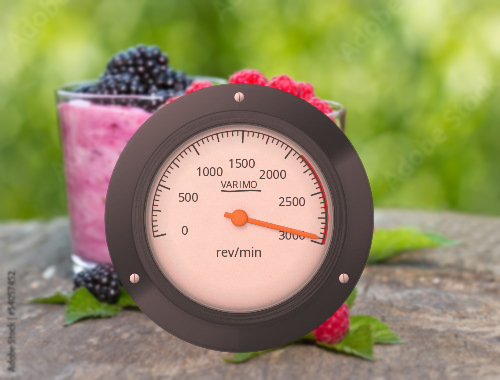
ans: 2950; rpm
